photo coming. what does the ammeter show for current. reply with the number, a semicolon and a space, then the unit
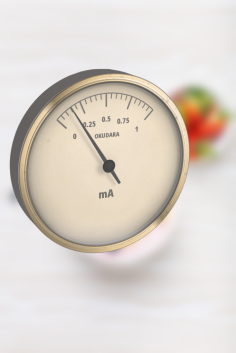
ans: 0.15; mA
